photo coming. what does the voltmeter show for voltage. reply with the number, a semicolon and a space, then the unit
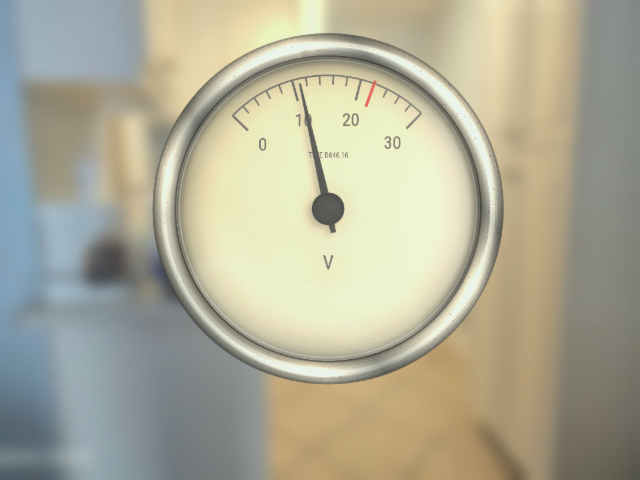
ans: 11; V
